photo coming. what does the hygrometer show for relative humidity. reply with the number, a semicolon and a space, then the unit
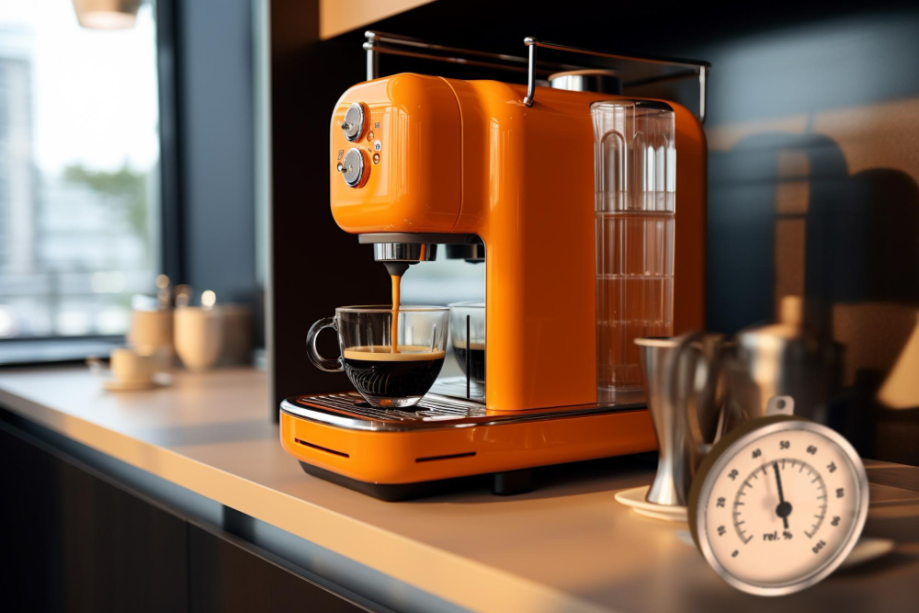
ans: 45; %
